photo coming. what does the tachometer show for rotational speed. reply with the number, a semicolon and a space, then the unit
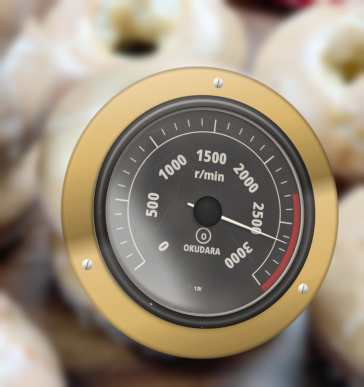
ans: 2650; rpm
